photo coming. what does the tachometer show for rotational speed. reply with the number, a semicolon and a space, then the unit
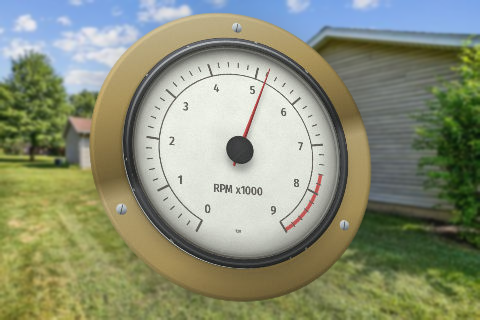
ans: 5200; rpm
